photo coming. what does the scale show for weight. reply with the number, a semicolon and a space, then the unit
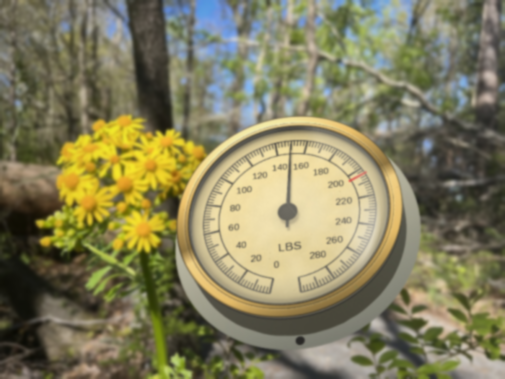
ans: 150; lb
